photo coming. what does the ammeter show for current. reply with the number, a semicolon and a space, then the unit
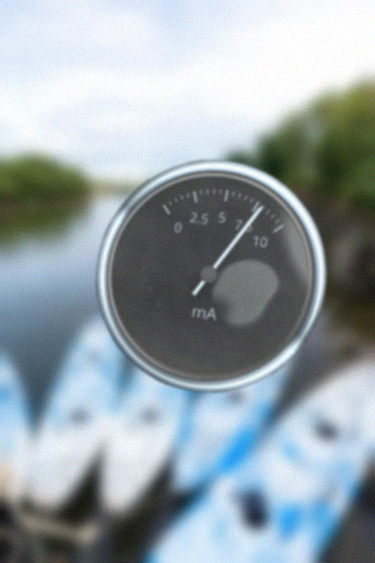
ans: 8; mA
